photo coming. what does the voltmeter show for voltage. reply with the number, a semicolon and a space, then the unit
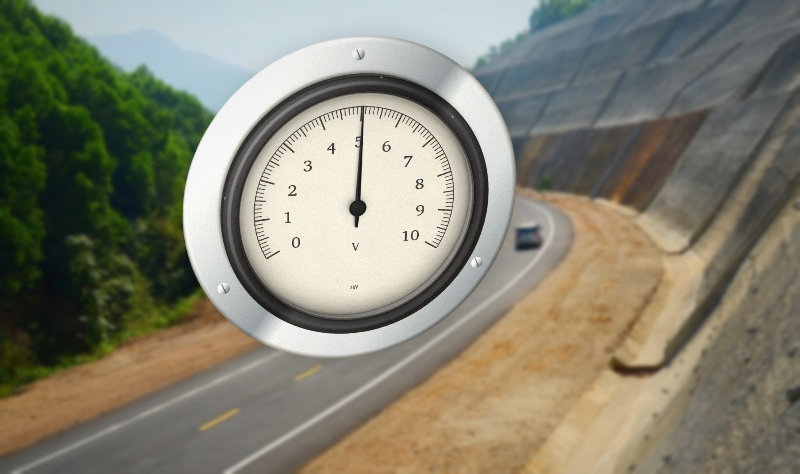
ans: 5; V
